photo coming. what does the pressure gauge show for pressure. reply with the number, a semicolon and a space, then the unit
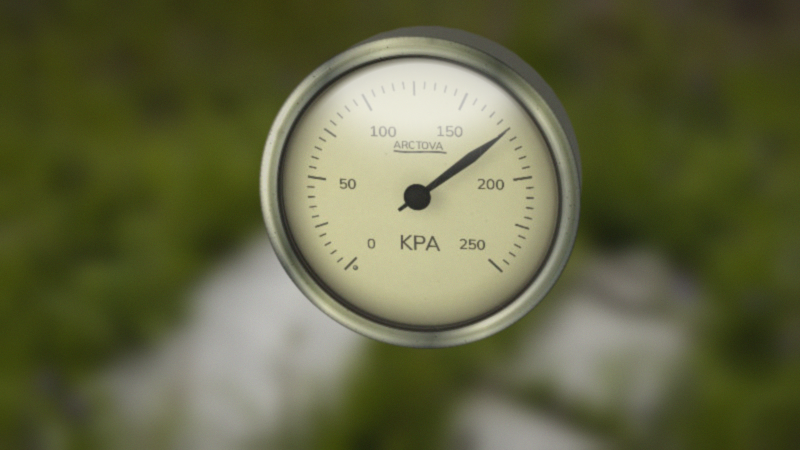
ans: 175; kPa
